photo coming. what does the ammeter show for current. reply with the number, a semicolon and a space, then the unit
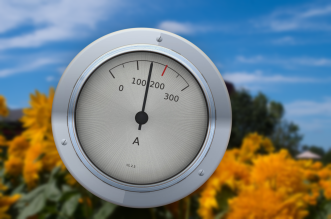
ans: 150; A
